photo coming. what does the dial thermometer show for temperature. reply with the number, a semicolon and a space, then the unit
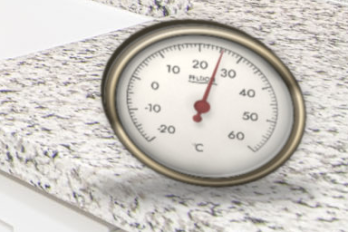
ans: 25; °C
